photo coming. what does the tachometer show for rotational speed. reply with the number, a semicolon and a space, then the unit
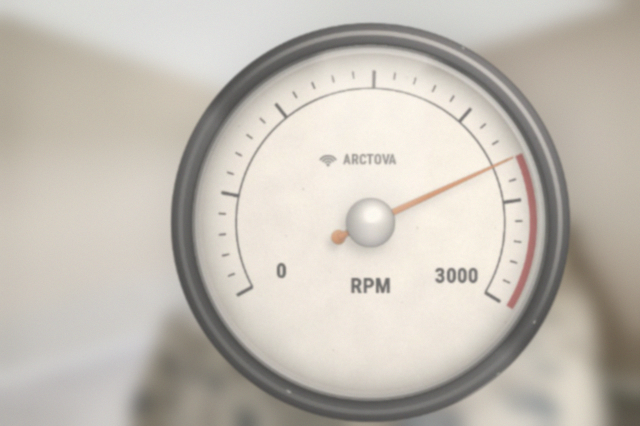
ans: 2300; rpm
